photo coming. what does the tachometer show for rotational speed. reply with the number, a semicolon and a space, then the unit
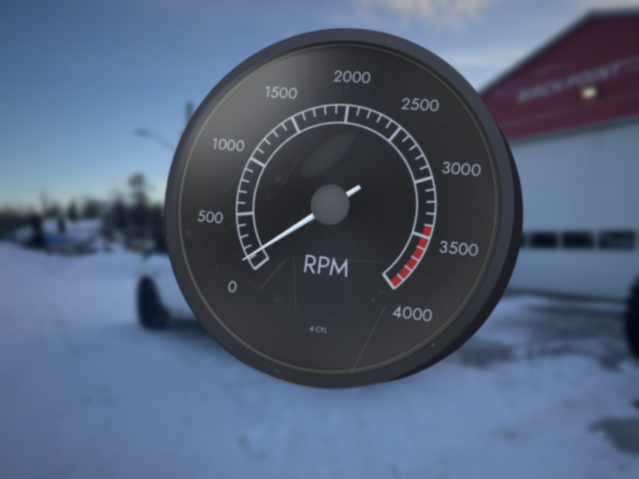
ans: 100; rpm
